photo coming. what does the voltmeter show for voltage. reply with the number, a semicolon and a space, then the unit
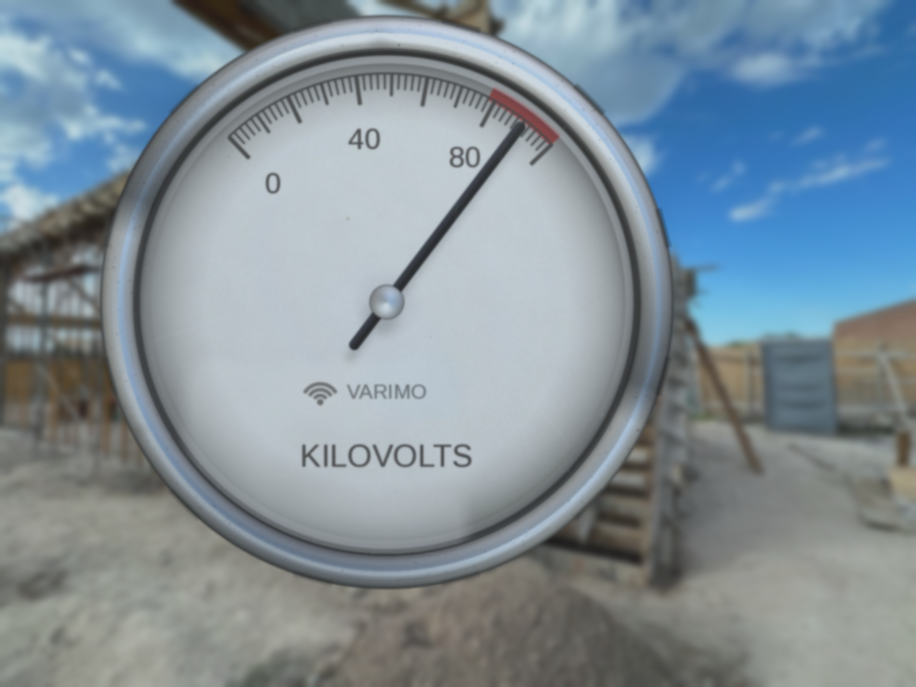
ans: 90; kV
